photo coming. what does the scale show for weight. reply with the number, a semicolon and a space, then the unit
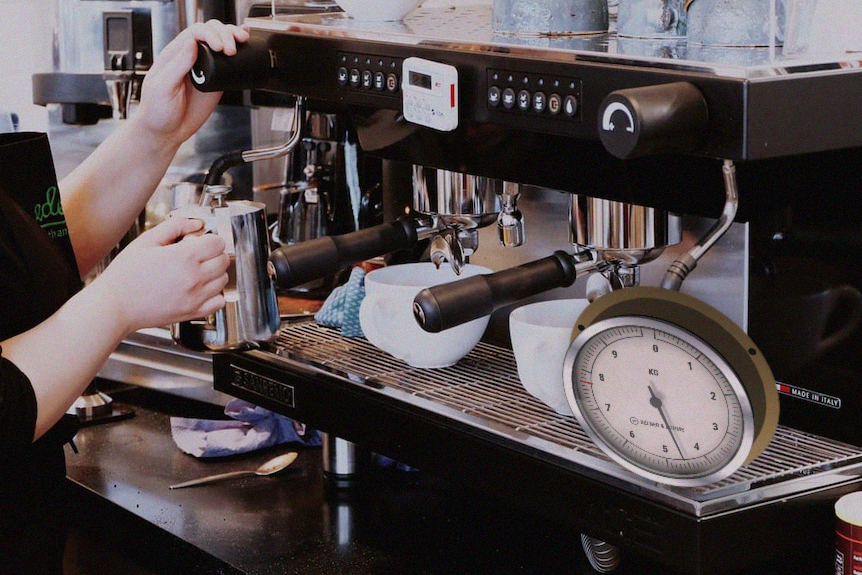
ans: 4.5; kg
